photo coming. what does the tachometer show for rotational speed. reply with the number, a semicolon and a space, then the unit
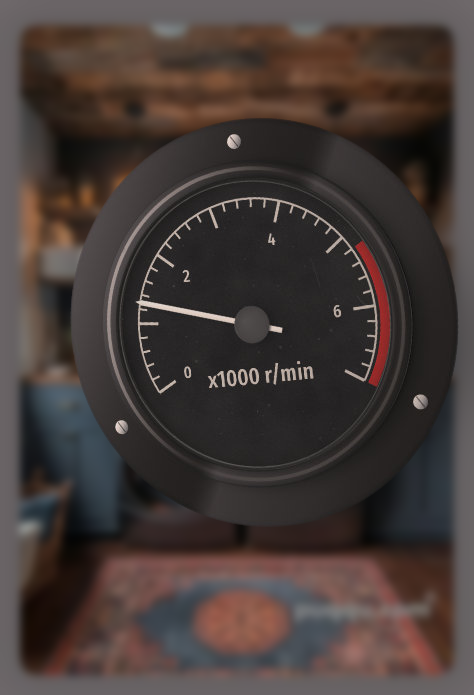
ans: 1300; rpm
